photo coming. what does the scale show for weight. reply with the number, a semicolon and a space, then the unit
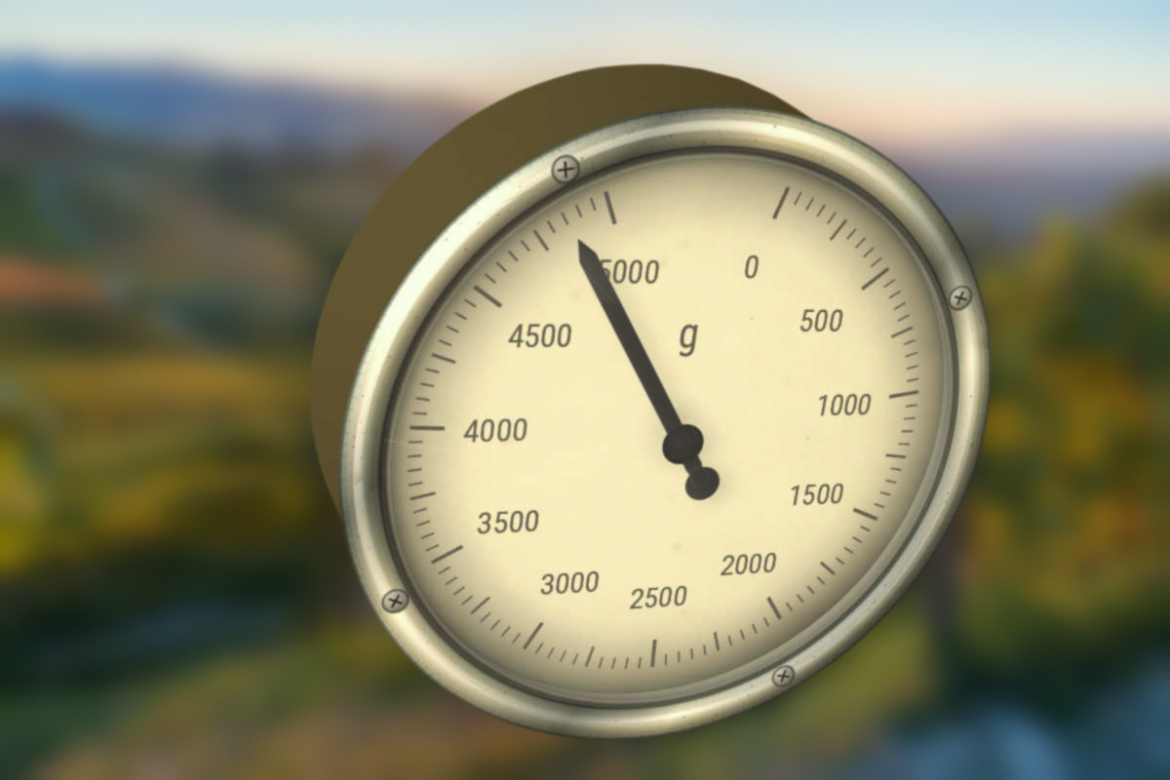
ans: 4850; g
